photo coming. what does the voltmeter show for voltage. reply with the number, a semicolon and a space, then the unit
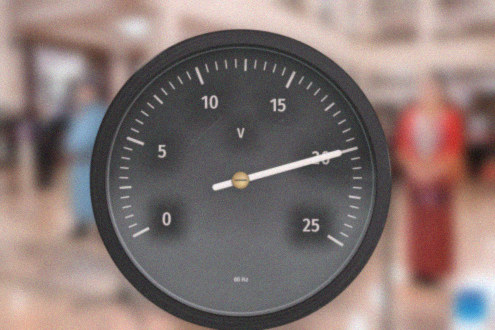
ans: 20; V
